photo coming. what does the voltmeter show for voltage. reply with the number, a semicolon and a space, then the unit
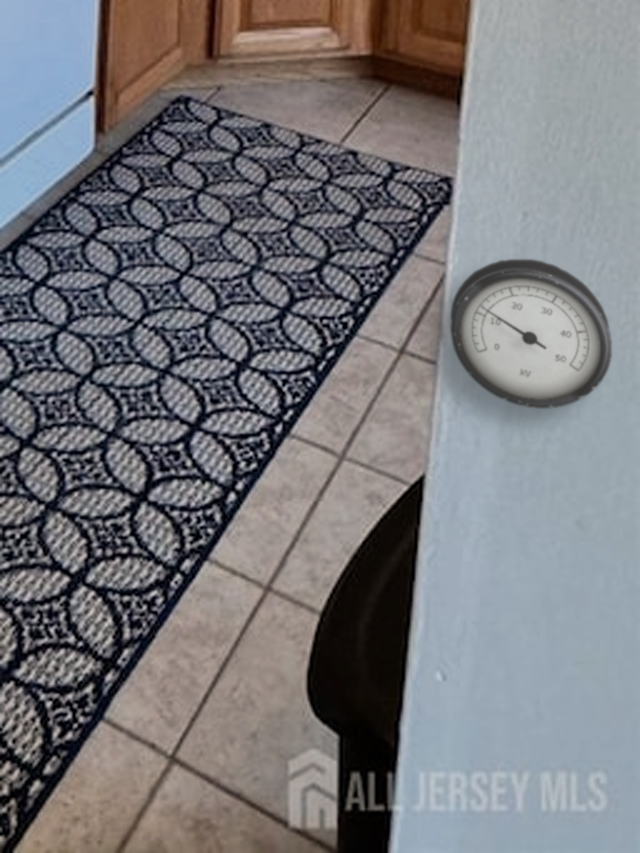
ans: 12; kV
